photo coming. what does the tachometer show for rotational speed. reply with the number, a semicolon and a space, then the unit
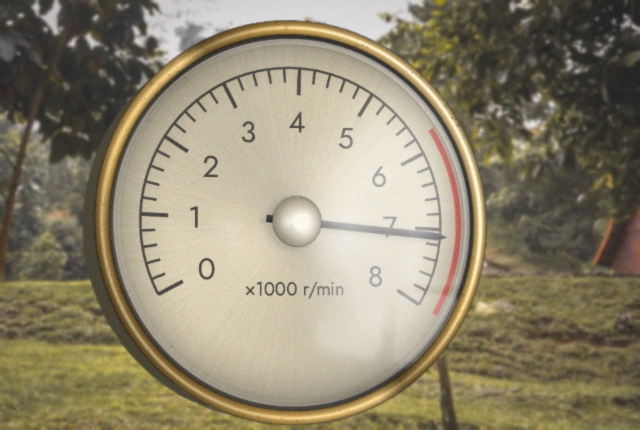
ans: 7100; rpm
